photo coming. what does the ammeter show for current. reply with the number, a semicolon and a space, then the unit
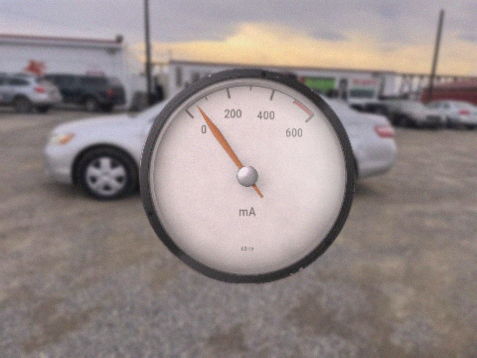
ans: 50; mA
